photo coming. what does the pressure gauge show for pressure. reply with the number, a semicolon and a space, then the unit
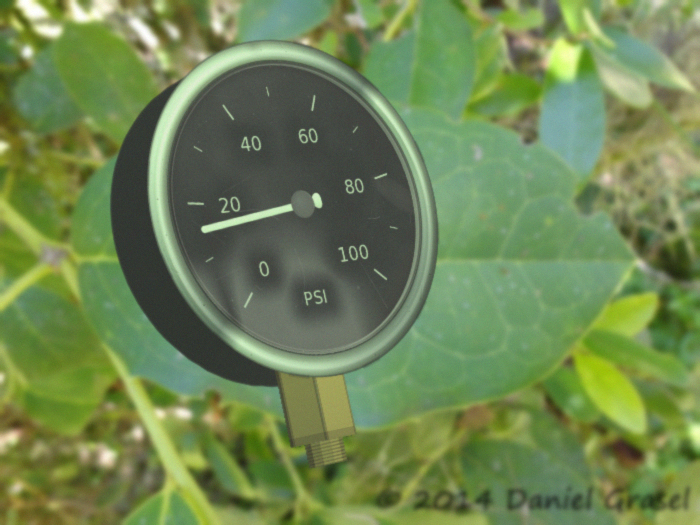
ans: 15; psi
